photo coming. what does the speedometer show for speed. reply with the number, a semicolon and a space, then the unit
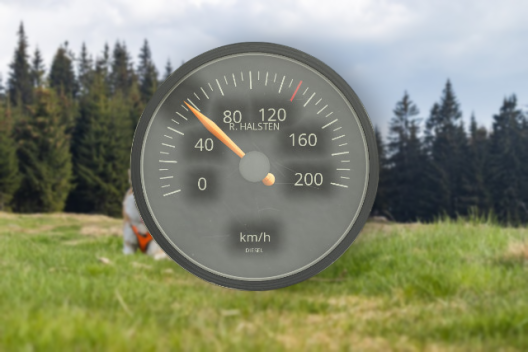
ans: 57.5; km/h
